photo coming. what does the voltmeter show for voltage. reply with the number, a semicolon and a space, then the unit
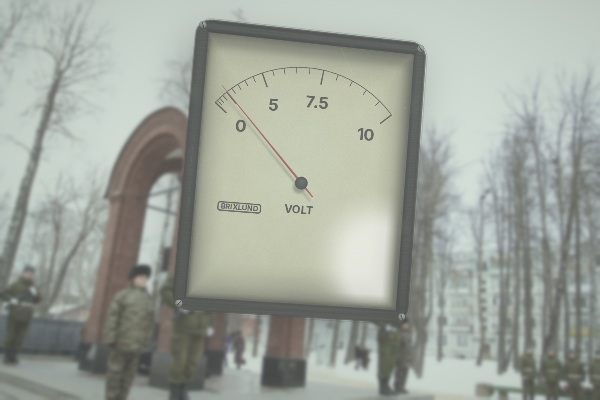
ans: 2.5; V
